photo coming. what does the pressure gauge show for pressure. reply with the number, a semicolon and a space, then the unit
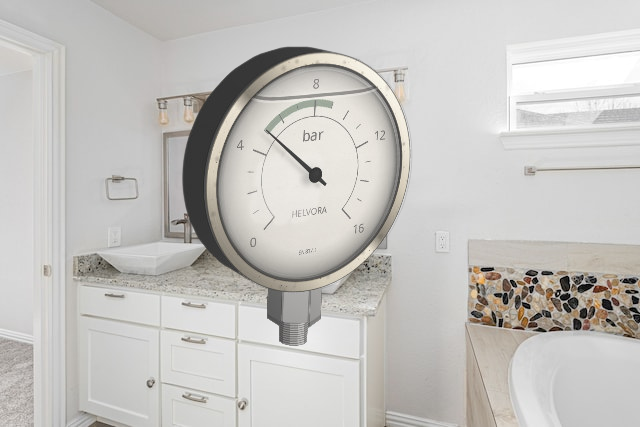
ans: 5; bar
